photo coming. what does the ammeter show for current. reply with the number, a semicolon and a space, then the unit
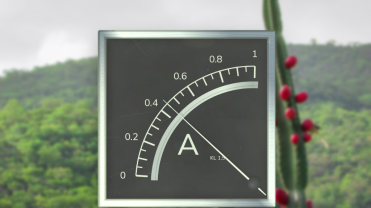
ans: 0.45; A
